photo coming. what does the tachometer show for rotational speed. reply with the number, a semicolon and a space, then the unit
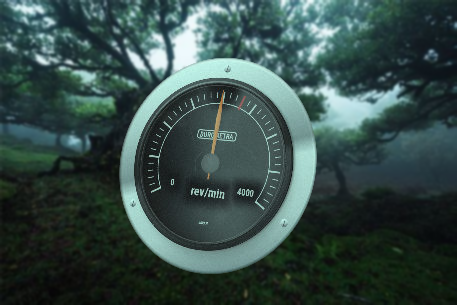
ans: 2000; rpm
